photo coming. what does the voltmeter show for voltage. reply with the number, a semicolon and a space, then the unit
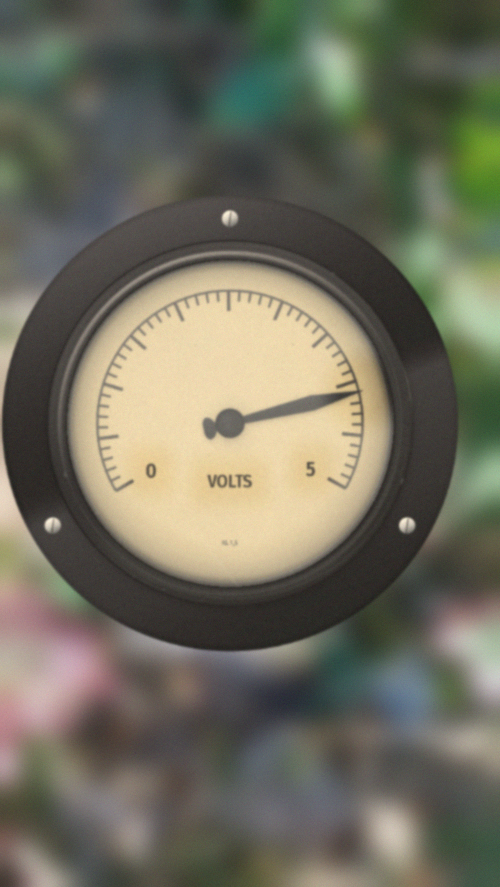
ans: 4.1; V
